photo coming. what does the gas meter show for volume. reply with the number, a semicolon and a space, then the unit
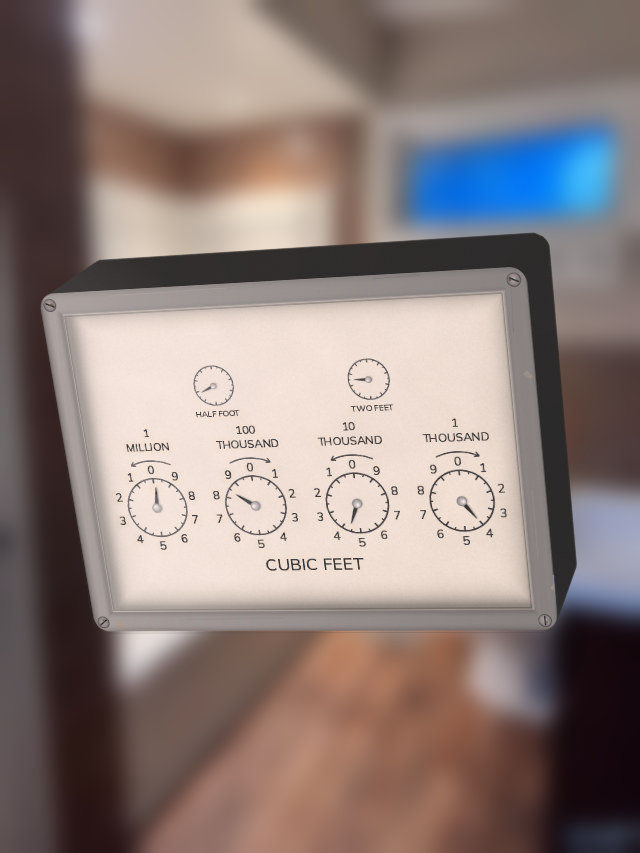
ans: 984400; ft³
